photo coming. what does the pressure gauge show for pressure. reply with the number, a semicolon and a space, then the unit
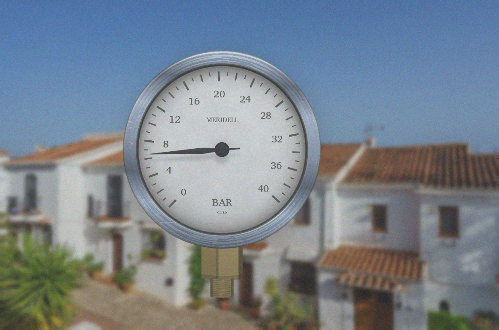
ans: 6.5; bar
